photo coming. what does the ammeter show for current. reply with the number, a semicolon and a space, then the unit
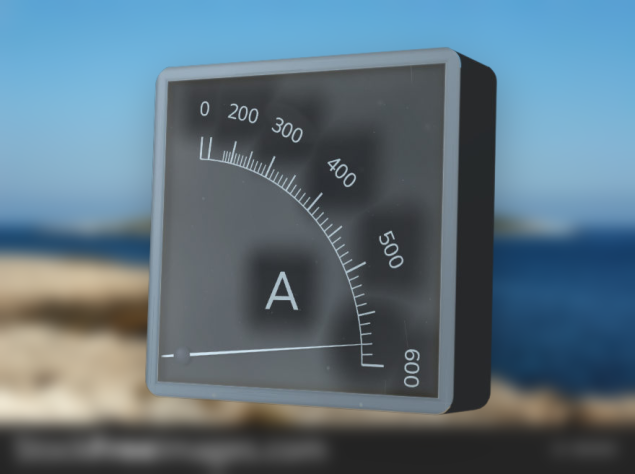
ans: 580; A
